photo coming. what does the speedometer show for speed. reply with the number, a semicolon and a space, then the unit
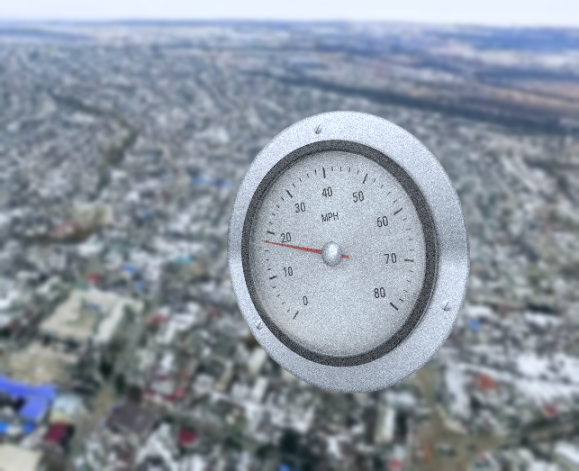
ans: 18; mph
